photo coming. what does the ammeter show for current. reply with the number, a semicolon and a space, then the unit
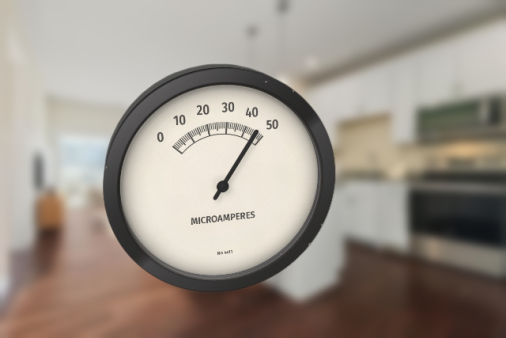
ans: 45; µA
